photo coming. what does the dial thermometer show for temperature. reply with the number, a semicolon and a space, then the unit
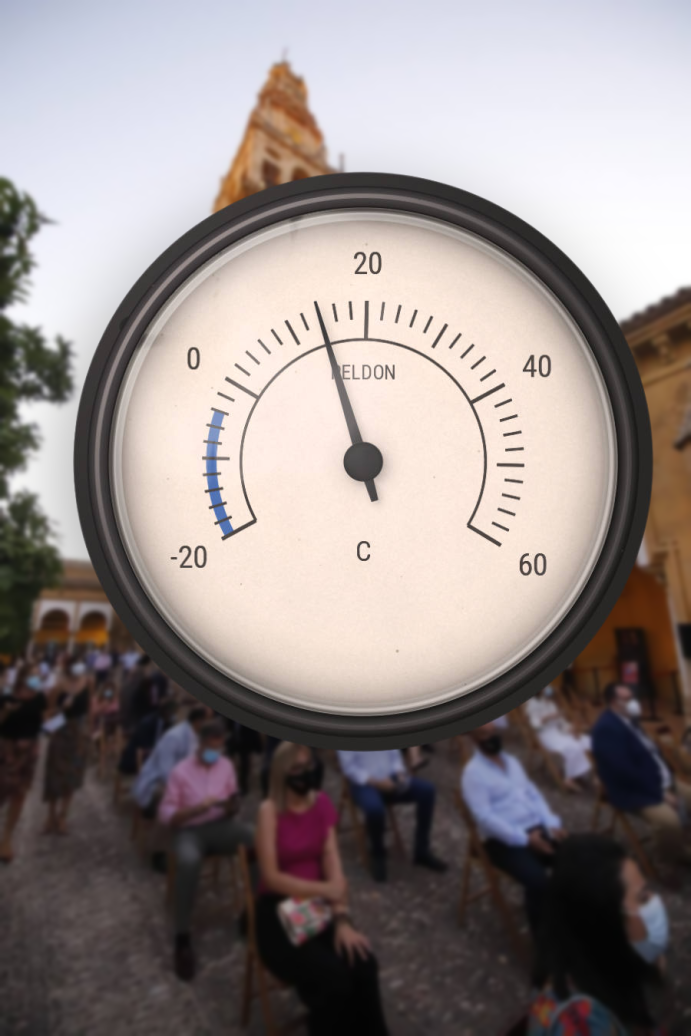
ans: 14; °C
